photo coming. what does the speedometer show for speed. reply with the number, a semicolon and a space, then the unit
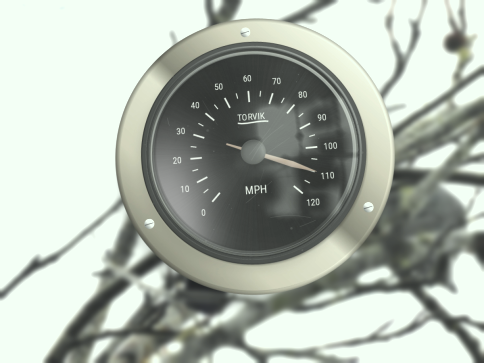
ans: 110; mph
